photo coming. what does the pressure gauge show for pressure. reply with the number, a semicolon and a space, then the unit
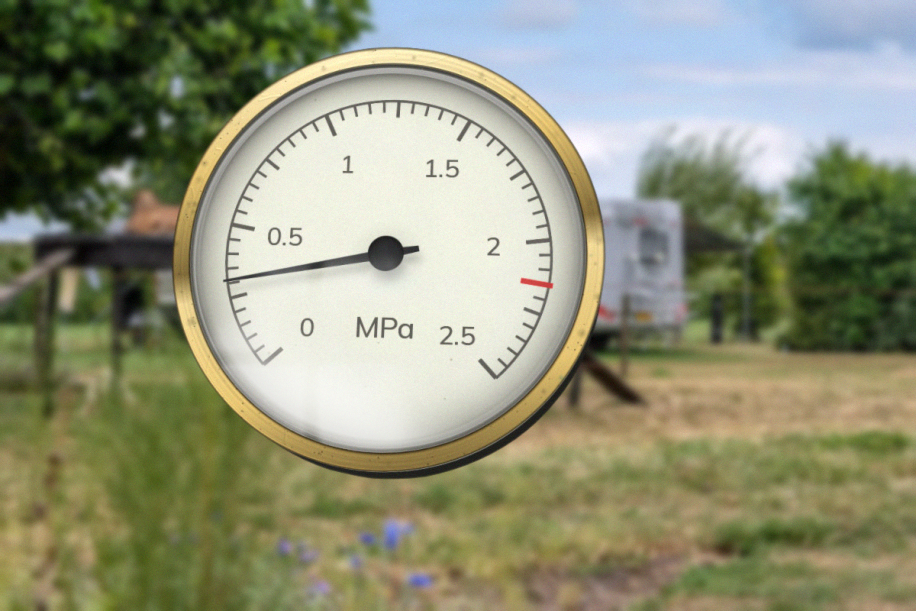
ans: 0.3; MPa
